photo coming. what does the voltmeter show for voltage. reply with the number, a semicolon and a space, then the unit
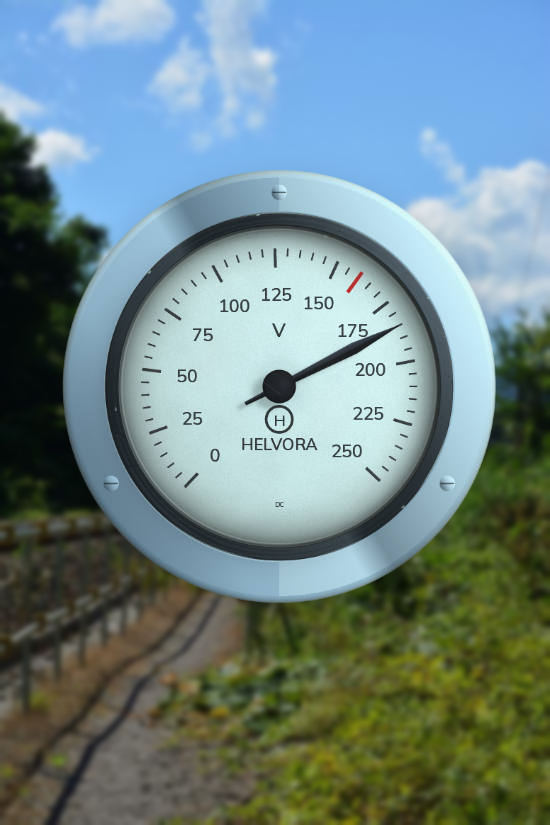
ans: 185; V
